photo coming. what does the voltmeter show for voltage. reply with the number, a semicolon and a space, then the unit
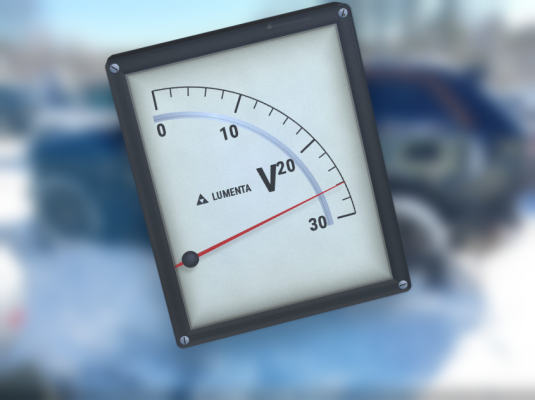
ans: 26; V
